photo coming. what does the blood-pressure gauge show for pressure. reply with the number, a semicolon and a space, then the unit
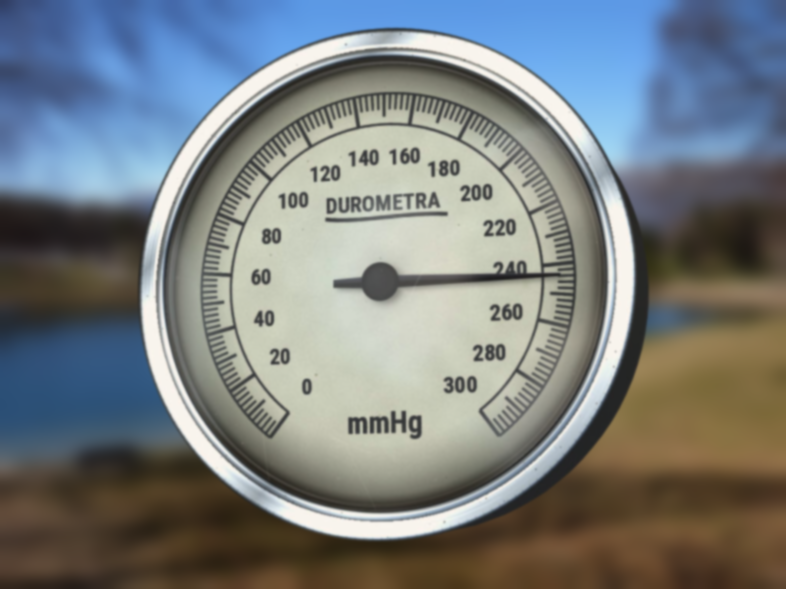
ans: 244; mmHg
